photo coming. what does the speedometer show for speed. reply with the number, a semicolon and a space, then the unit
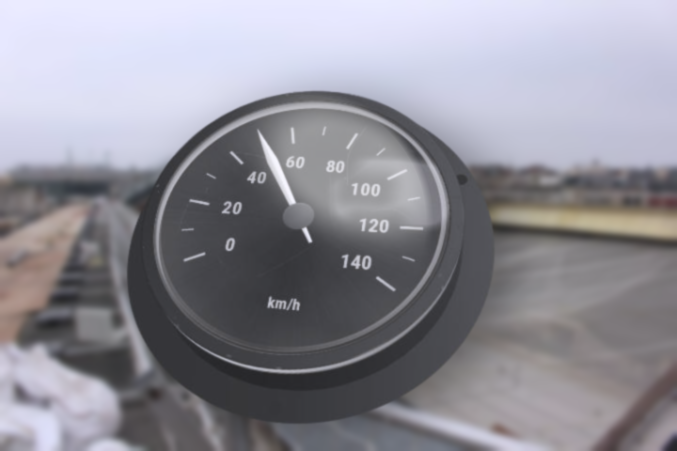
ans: 50; km/h
